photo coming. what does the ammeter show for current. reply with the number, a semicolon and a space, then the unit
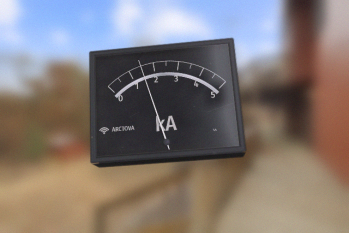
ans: 1.5; kA
